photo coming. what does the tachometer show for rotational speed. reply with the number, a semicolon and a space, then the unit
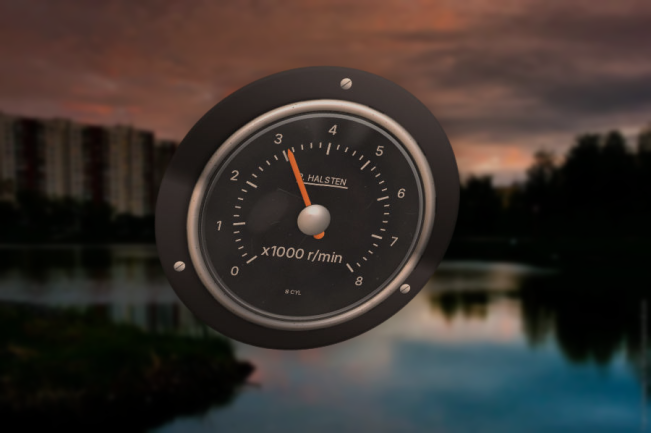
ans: 3100; rpm
